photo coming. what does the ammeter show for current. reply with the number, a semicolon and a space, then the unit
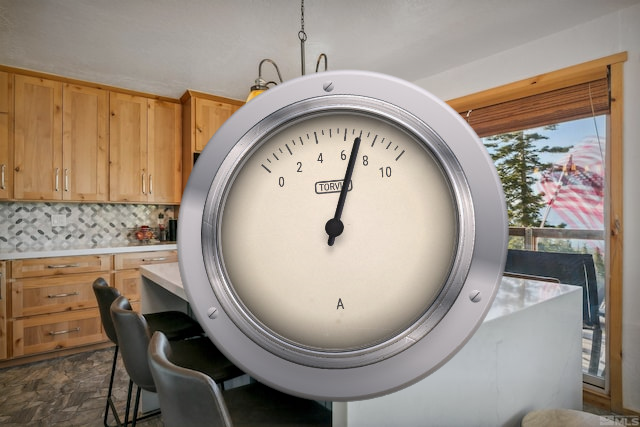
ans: 7; A
